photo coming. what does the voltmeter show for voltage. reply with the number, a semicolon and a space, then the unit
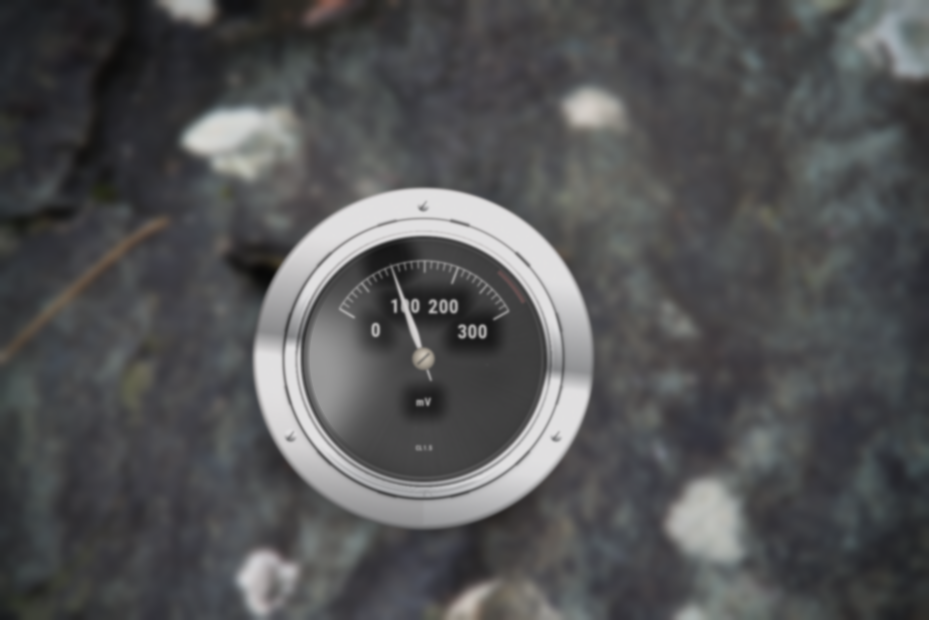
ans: 100; mV
